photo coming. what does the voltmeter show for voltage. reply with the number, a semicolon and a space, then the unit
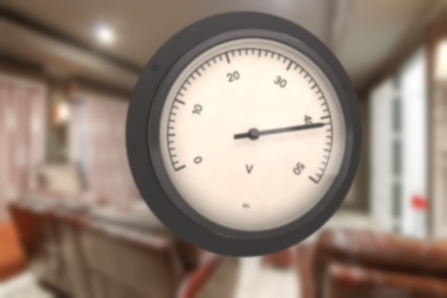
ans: 41; V
